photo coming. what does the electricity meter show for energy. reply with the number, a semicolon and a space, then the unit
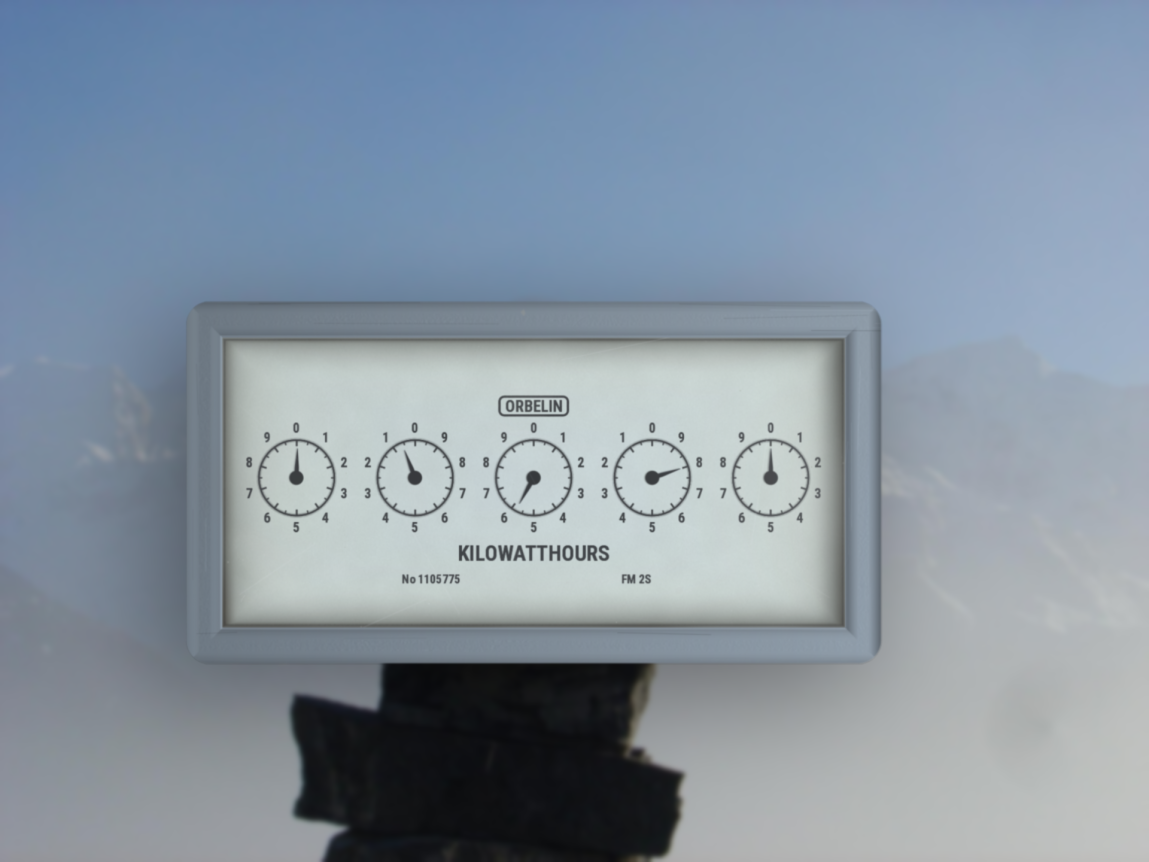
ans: 580; kWh
